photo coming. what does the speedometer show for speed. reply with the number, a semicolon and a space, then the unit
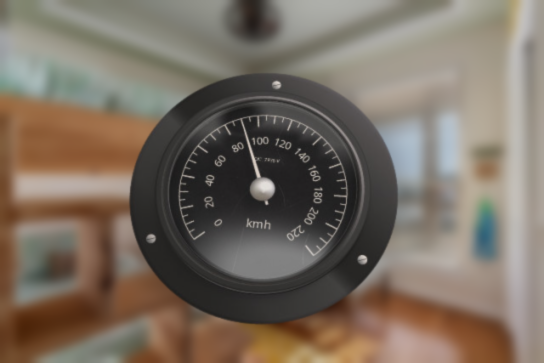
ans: 90; km/h
